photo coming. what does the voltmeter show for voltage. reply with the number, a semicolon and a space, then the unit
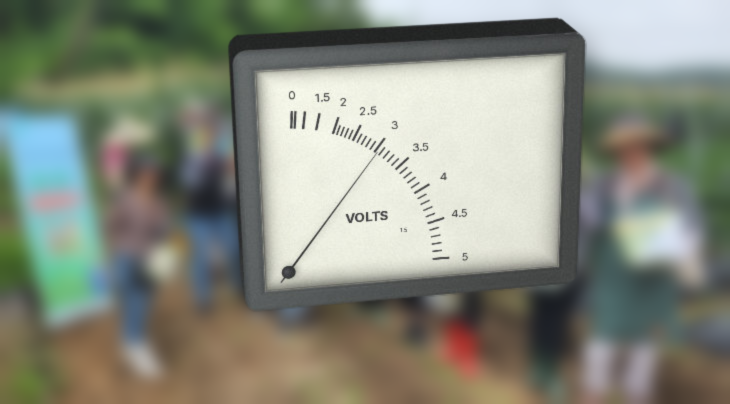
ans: 3; V
